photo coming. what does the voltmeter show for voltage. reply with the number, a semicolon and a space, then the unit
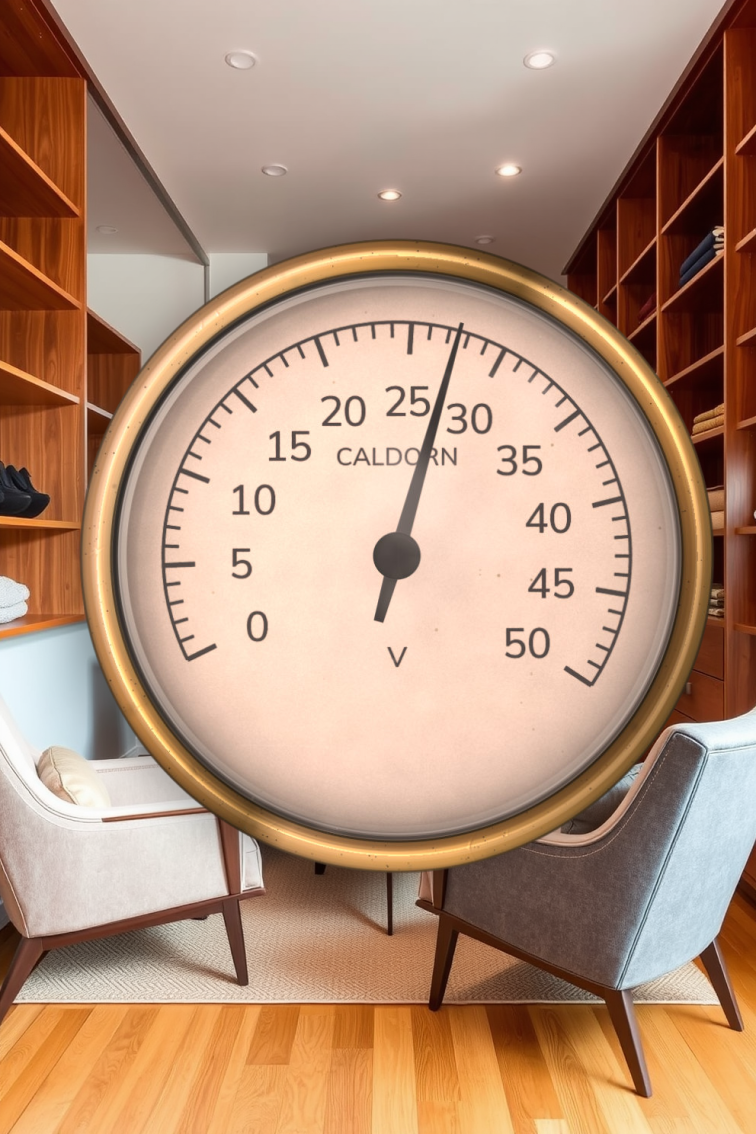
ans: 27.5; V
